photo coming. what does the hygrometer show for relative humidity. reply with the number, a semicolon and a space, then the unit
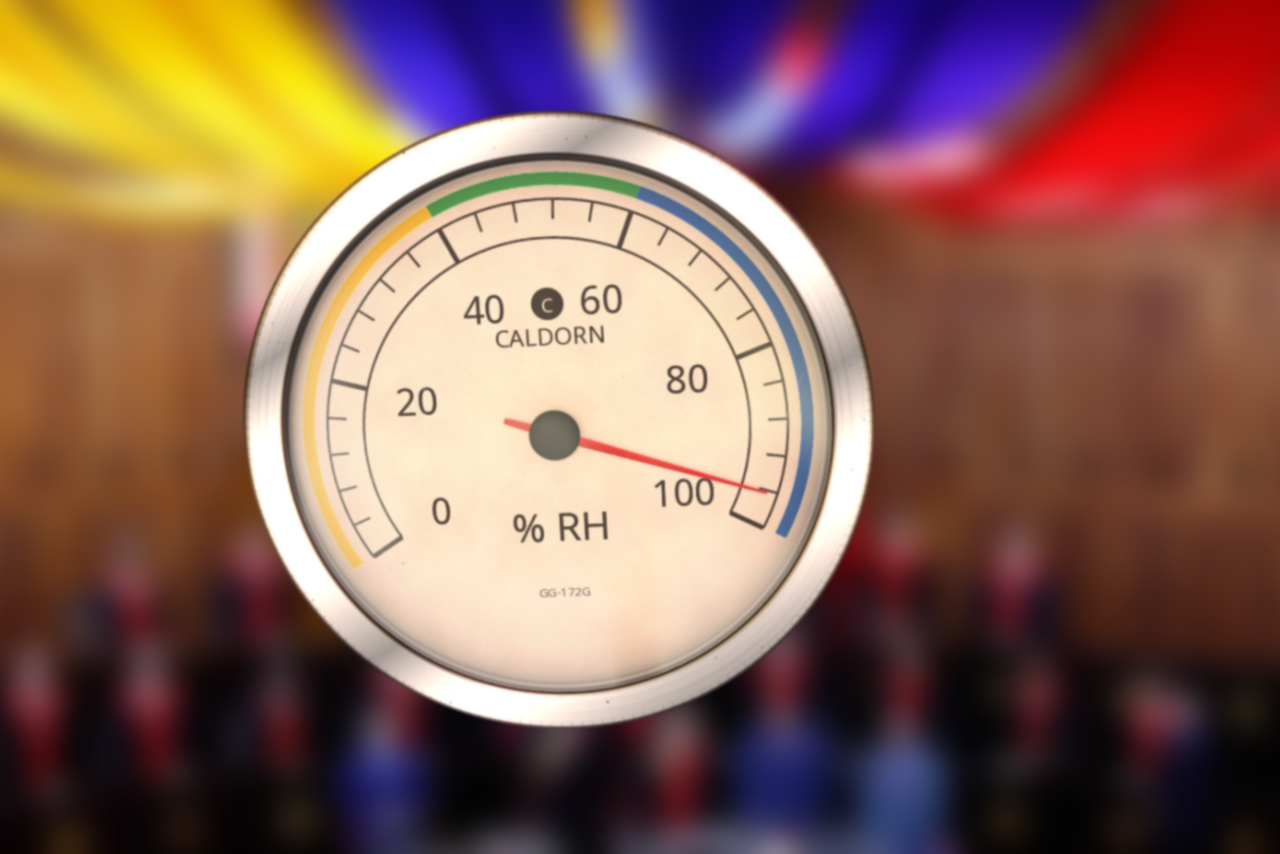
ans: 96; %
